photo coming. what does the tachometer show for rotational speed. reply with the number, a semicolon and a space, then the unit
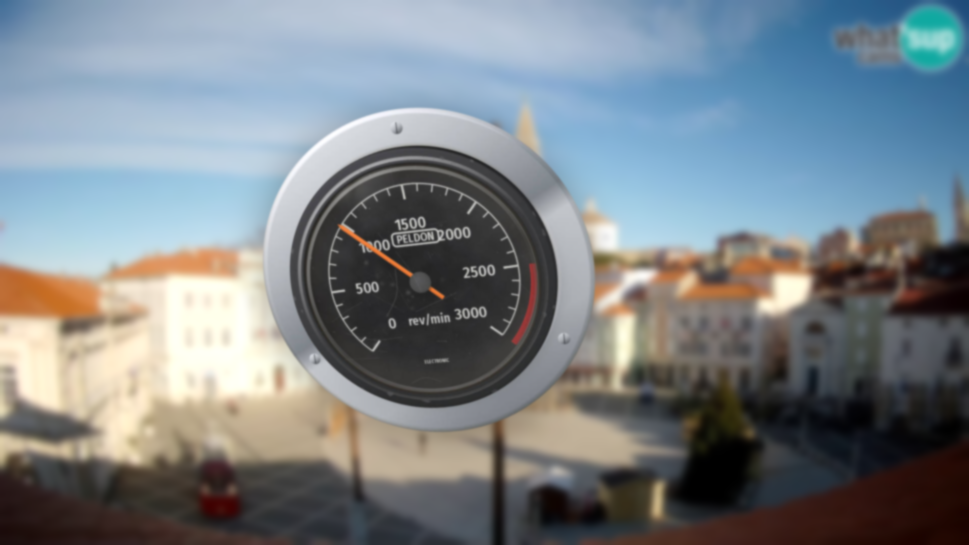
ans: 1000; rpm
